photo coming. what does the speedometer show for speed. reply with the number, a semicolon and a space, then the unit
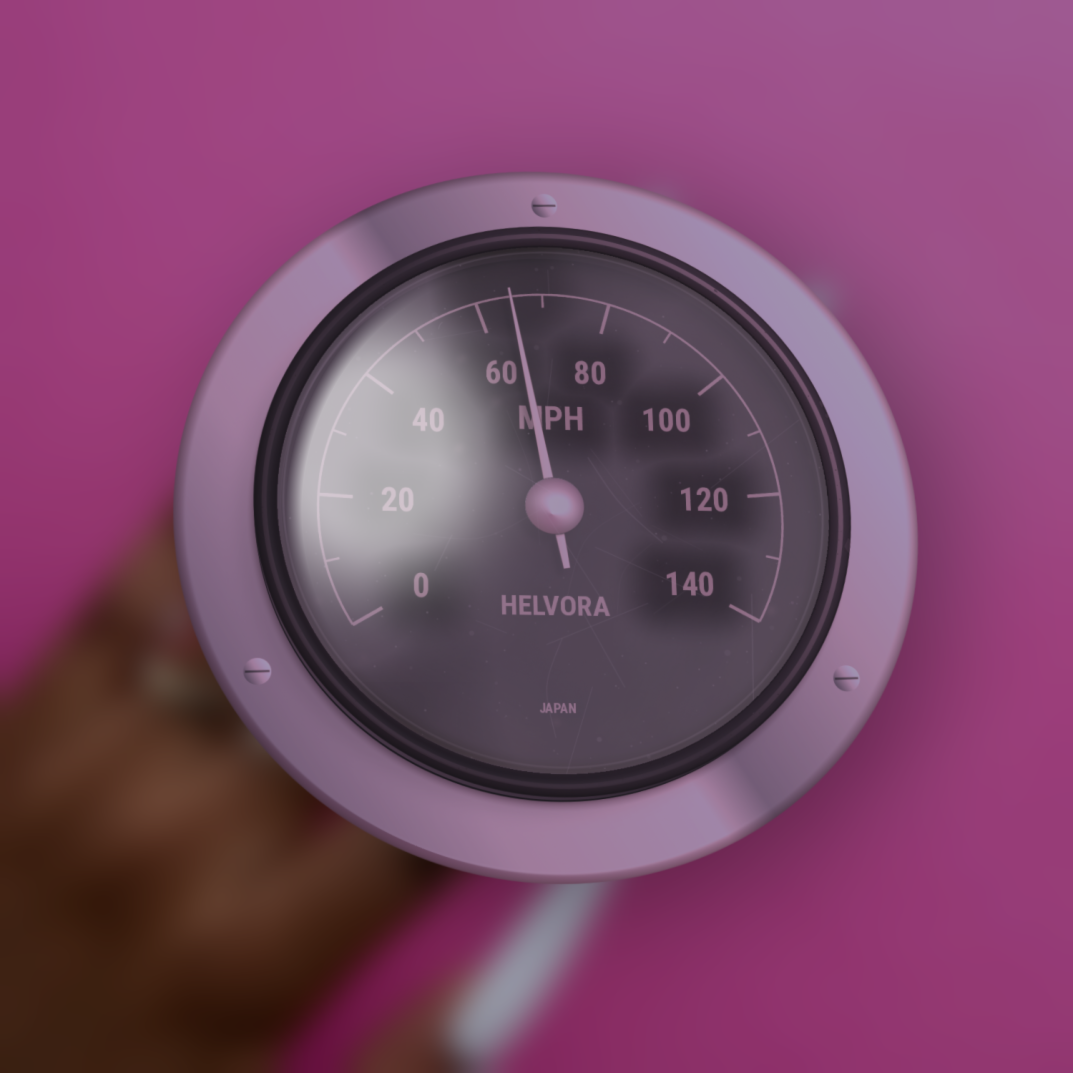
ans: 65; mph
